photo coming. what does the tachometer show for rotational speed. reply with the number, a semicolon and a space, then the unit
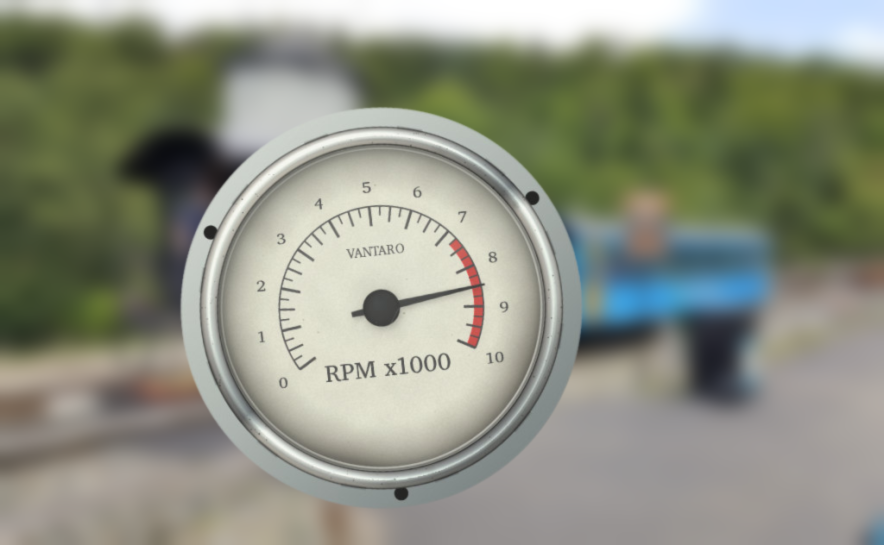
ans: 8500; rpm
